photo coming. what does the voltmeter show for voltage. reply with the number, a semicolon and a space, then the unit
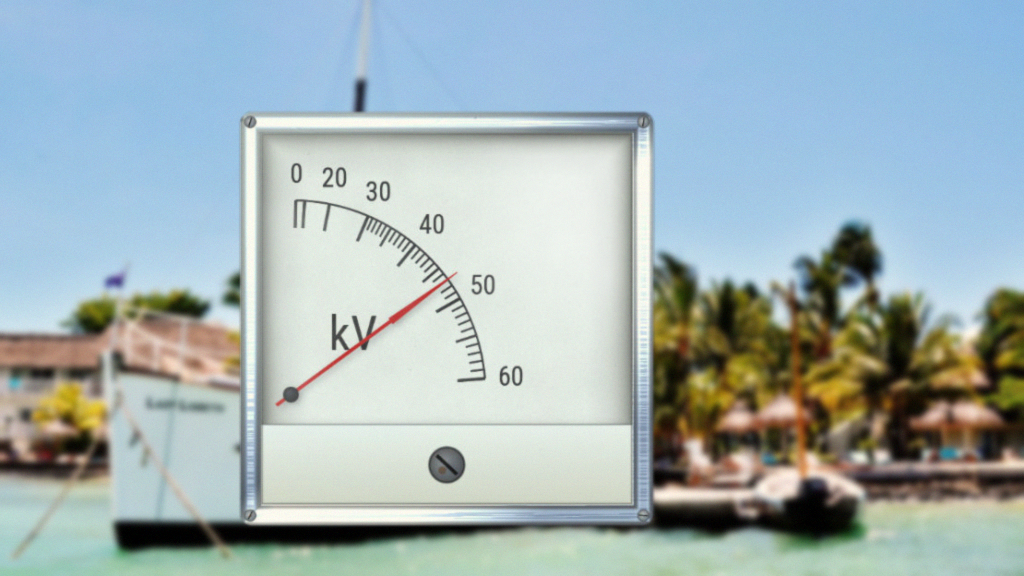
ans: 47; kV
